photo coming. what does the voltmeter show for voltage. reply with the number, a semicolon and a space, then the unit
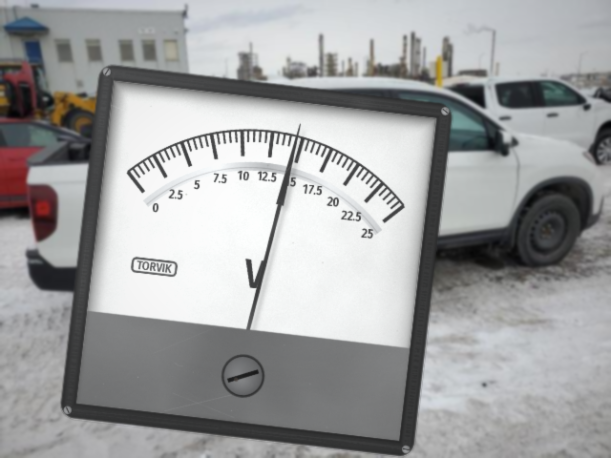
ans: 14.5; V
